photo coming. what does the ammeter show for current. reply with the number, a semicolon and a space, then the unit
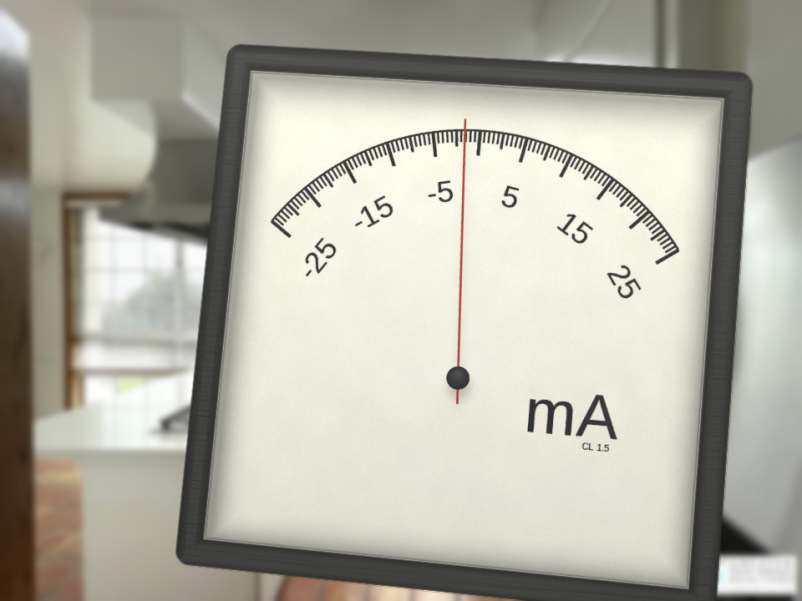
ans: -1.5; mA
